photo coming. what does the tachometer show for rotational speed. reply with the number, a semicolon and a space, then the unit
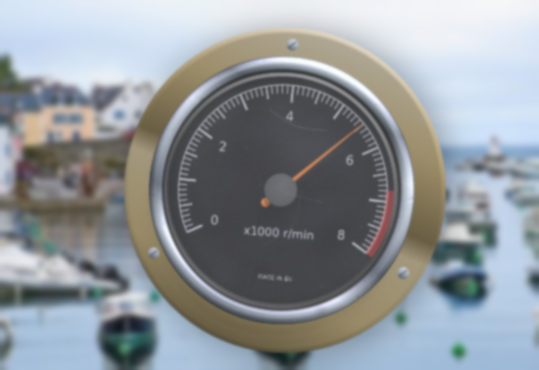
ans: 5500; rpm
